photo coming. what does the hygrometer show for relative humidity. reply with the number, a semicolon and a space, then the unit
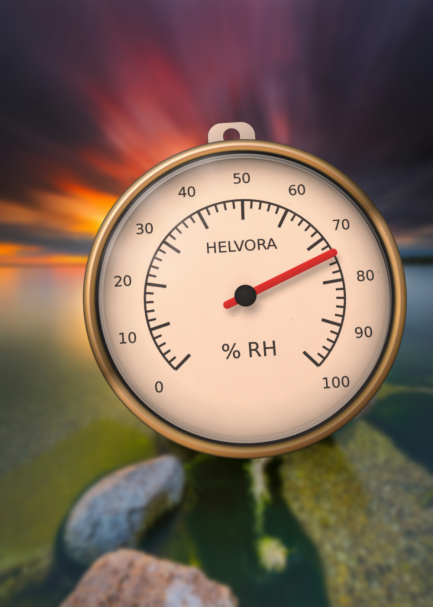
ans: 74; %
